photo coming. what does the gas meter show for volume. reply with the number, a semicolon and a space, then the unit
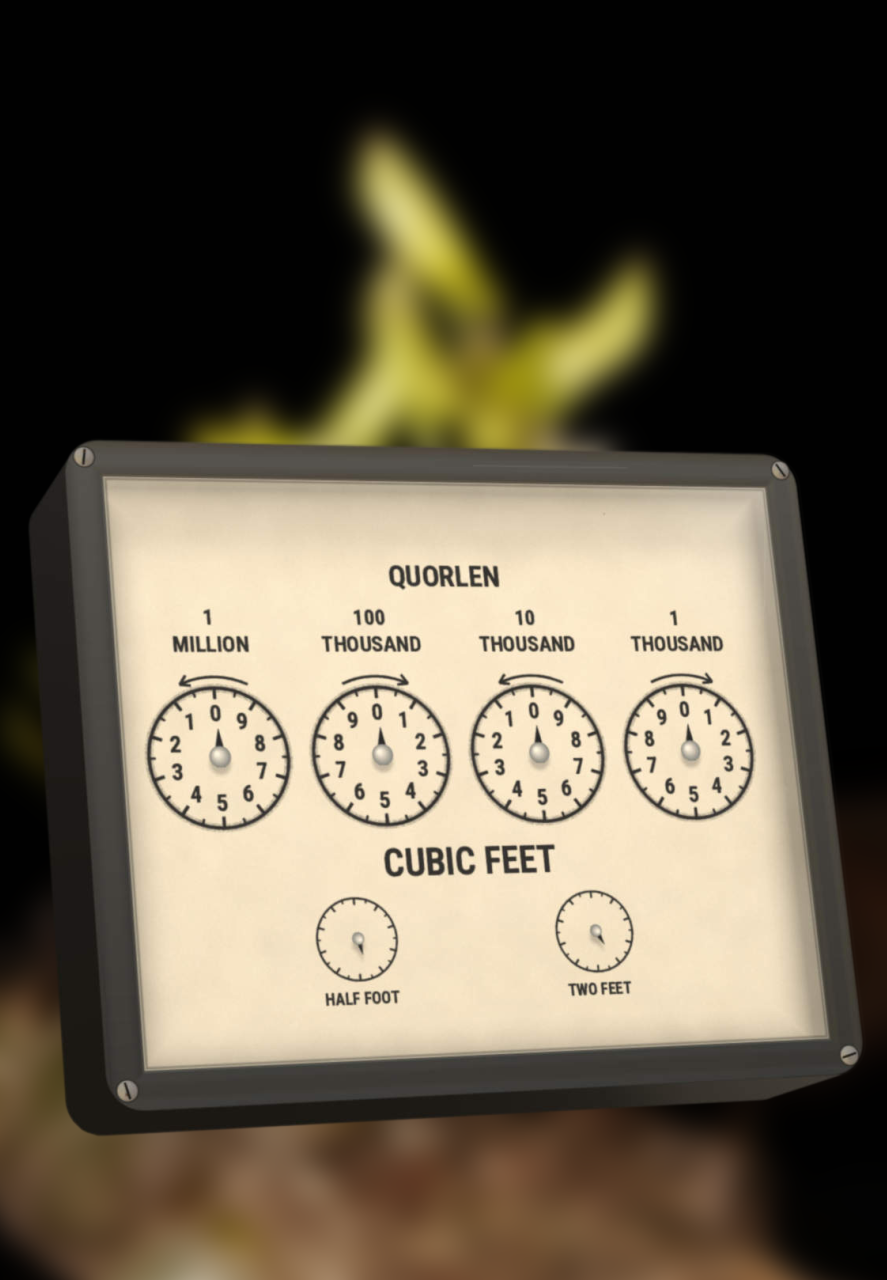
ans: 0; ft³
